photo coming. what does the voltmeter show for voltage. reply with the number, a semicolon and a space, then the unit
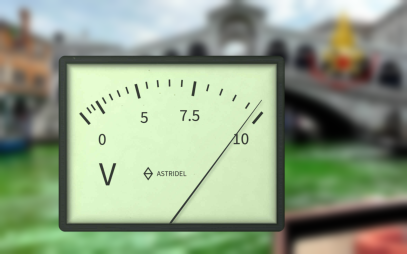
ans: 9.75; V
